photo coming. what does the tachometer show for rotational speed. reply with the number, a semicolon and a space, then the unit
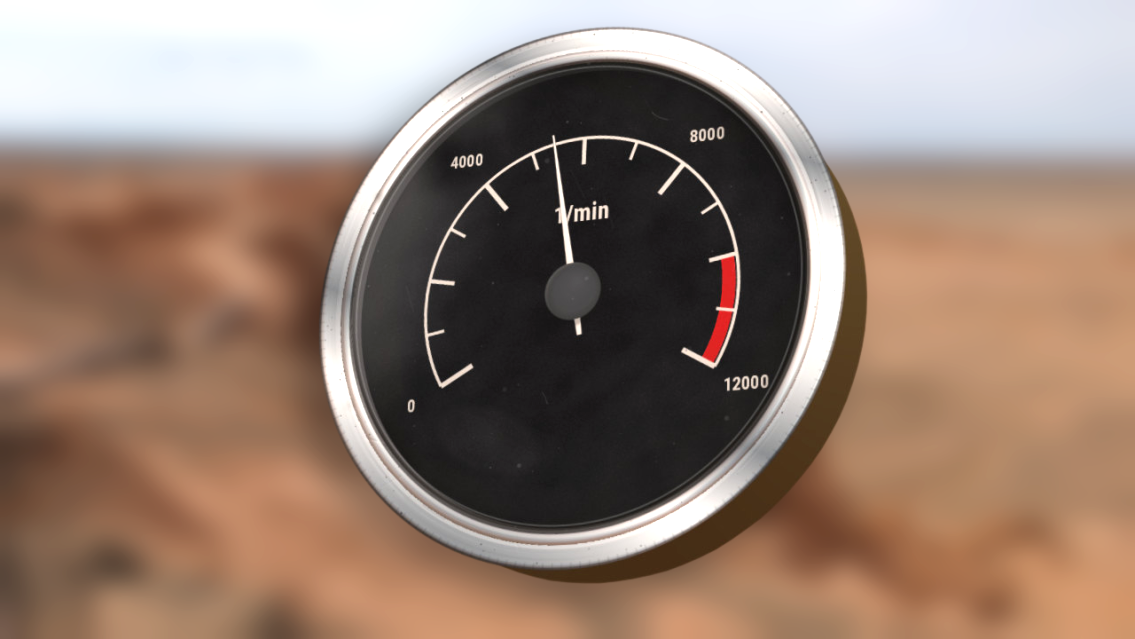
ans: 5500; rpm
